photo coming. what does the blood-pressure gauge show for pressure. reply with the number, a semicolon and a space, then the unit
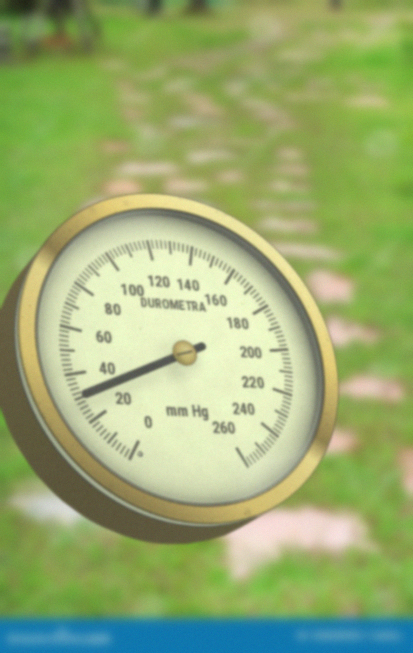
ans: 30; mmHg
